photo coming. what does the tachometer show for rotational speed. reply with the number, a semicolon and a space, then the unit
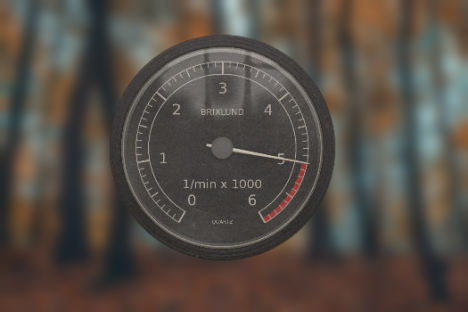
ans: 5000; rpm
